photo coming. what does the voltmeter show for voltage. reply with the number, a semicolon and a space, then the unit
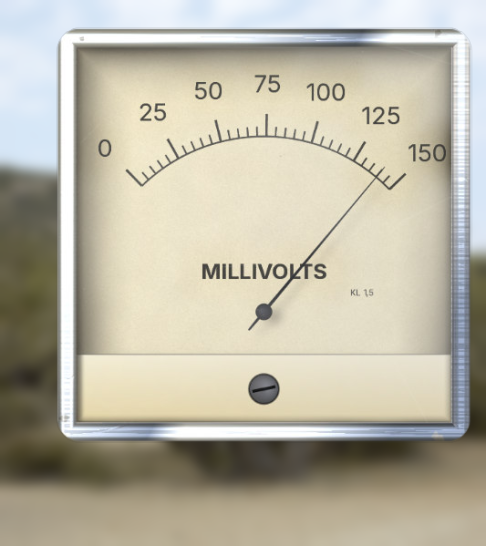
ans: 140; mV
